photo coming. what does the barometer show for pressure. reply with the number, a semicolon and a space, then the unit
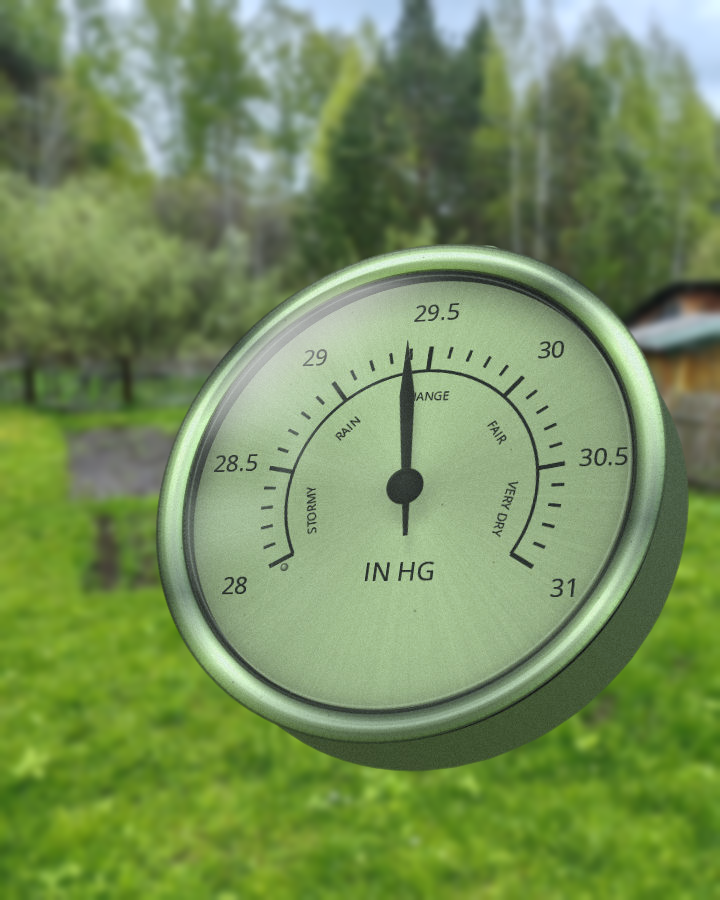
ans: 29.4; inHg
